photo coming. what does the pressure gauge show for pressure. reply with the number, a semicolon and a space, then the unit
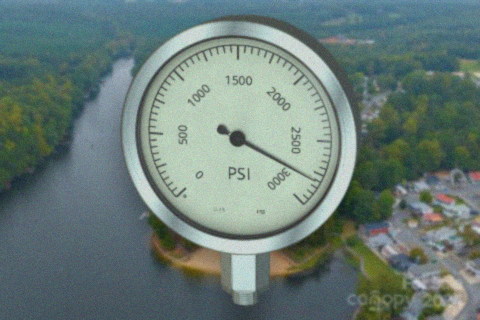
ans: 2800; psi
